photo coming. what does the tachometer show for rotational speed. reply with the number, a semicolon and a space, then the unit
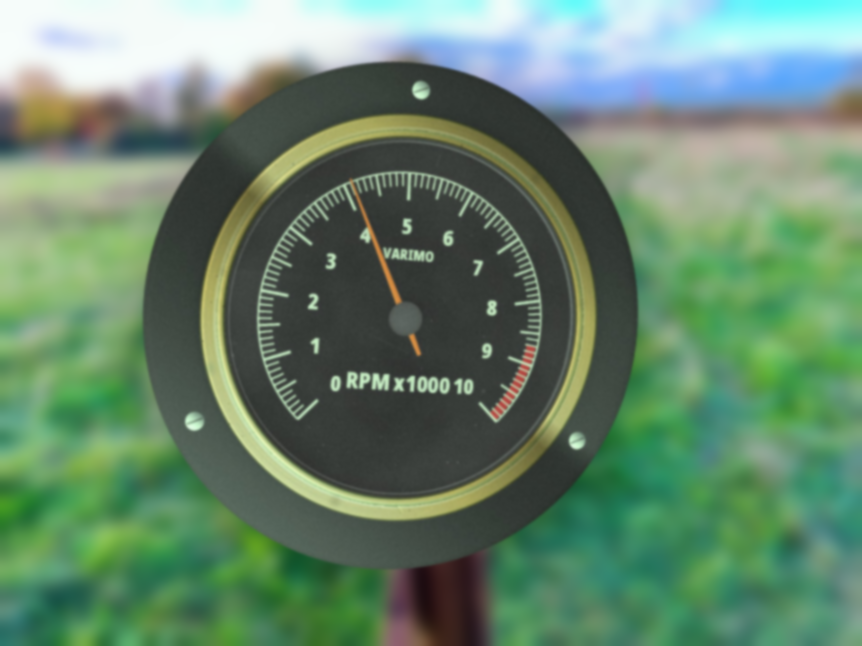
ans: 4100; rpm
